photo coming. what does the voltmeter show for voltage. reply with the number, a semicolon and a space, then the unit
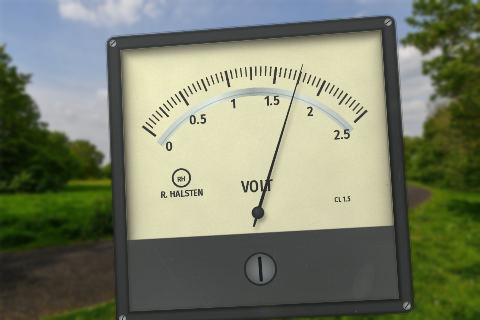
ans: 1.75; V
